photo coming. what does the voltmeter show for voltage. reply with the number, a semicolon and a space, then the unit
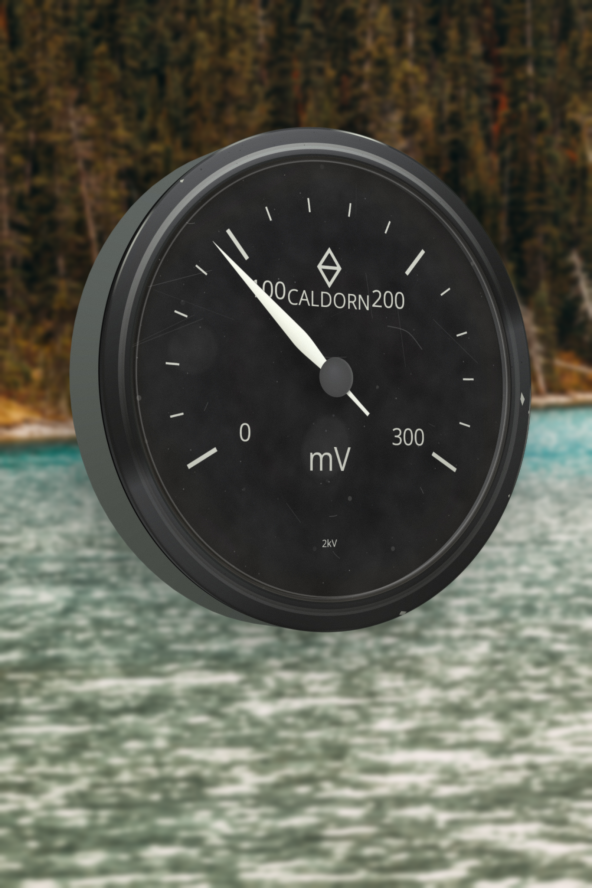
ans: 90; mV
